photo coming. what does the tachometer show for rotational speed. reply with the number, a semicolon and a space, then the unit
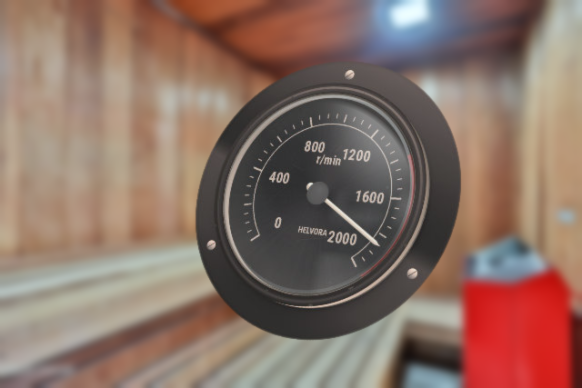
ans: 1850; rpm
